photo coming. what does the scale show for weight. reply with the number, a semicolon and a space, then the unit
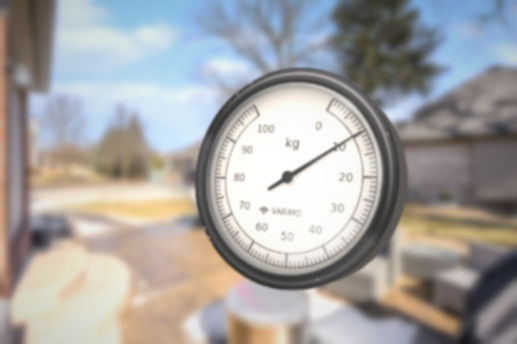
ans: 10; kg
